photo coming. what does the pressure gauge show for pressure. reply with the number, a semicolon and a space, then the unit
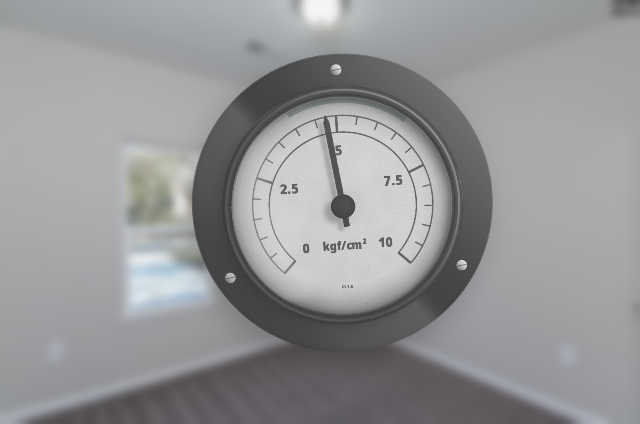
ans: 4.75; kg/cm²
